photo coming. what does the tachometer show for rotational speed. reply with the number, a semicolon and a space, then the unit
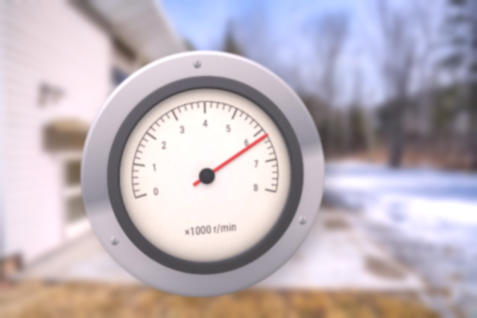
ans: 6200; rpm
